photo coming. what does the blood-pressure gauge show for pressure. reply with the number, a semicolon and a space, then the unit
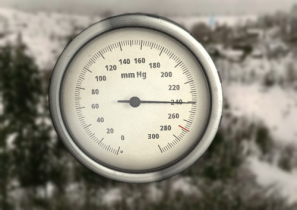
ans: 240; mmHg
